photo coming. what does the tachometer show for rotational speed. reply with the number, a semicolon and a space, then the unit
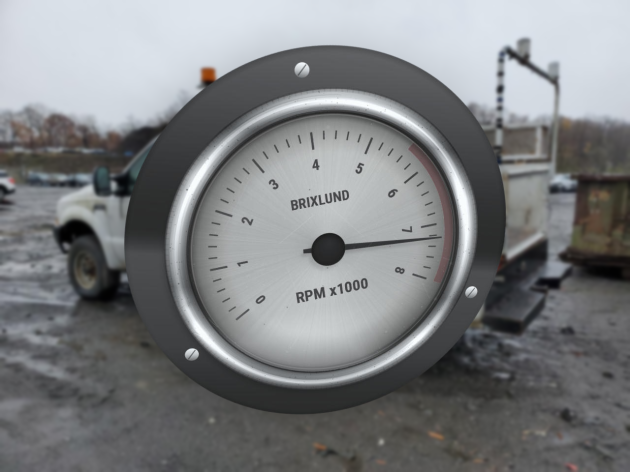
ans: 7200; rpm
